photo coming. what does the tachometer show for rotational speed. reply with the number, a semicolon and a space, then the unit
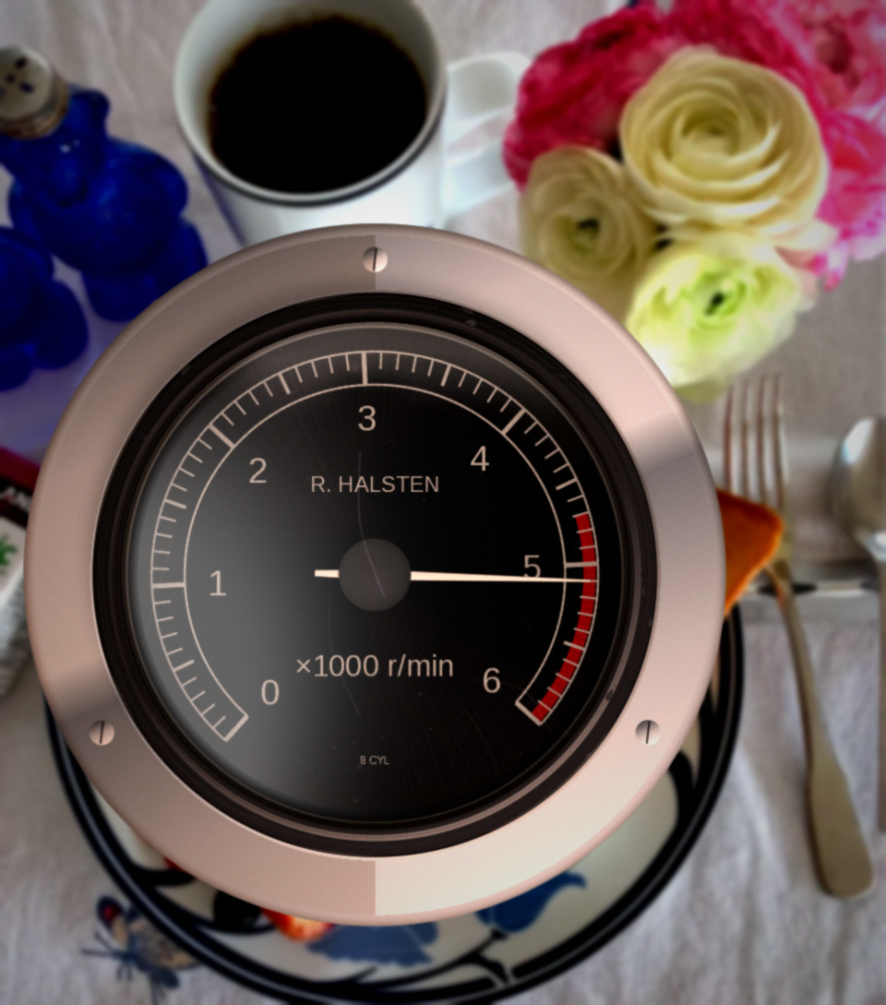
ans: 5100; rpm
